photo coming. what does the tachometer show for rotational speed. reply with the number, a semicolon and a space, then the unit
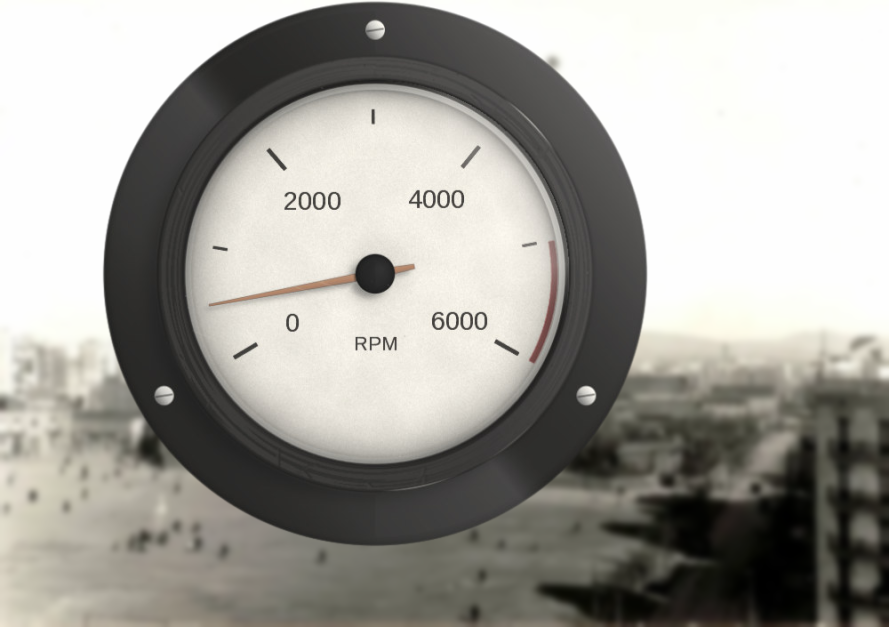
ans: 500; rpm
